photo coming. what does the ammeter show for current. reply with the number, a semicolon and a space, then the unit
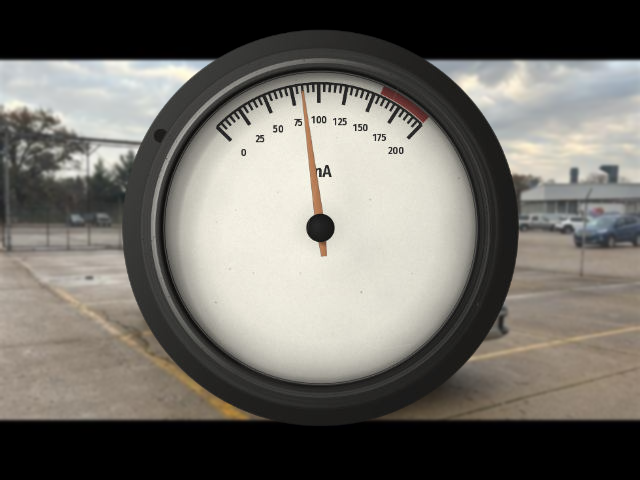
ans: 85; mA
